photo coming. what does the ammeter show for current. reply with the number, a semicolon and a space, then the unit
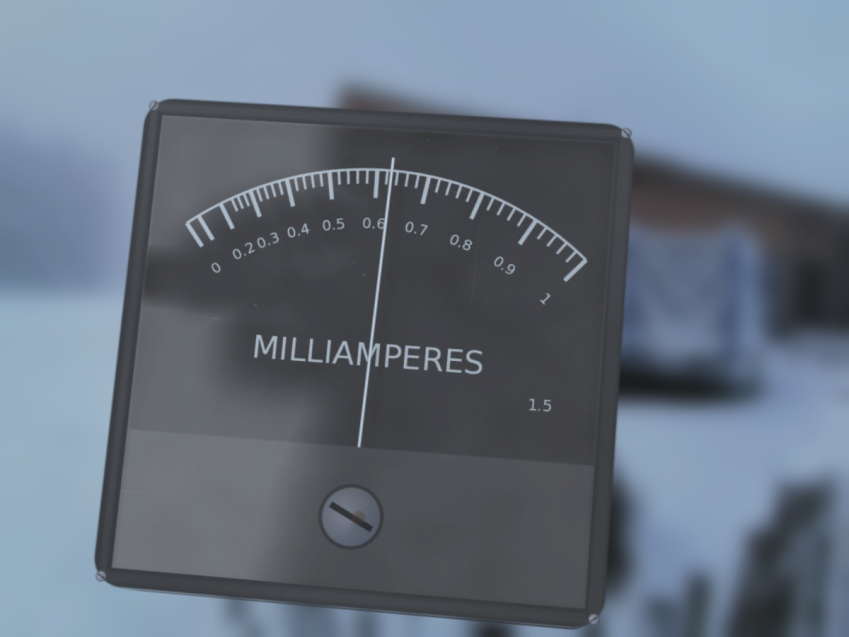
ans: 0.63; mA
